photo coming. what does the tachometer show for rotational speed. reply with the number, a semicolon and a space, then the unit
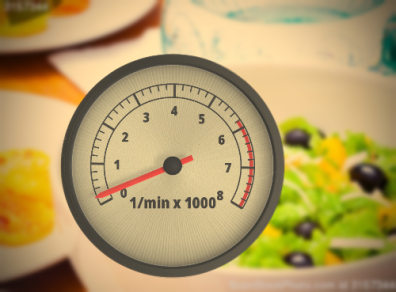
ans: 200; rpm
